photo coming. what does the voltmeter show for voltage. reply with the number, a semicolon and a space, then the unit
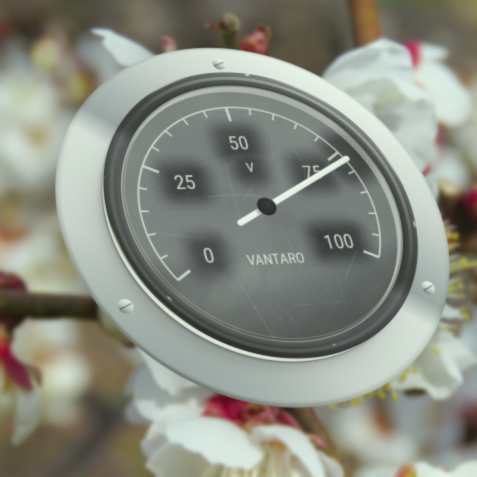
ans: 77.5; V
